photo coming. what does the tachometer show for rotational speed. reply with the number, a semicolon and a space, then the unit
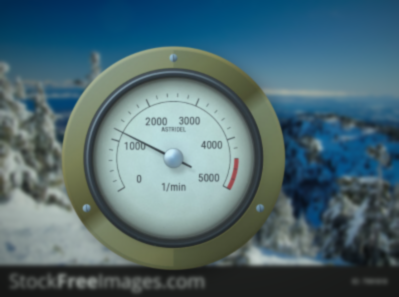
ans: 1200; rpm
